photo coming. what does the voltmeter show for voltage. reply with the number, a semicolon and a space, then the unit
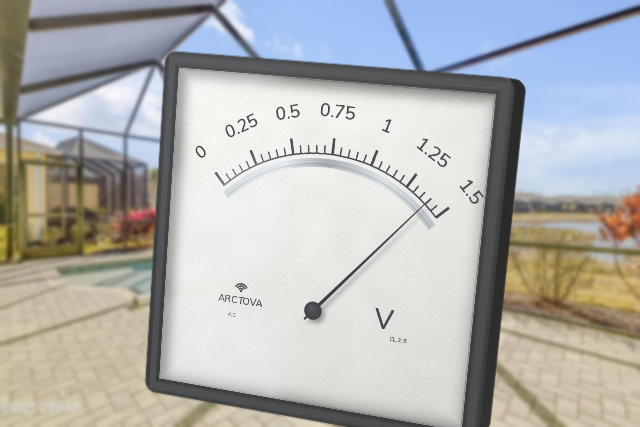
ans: 1.4; V
